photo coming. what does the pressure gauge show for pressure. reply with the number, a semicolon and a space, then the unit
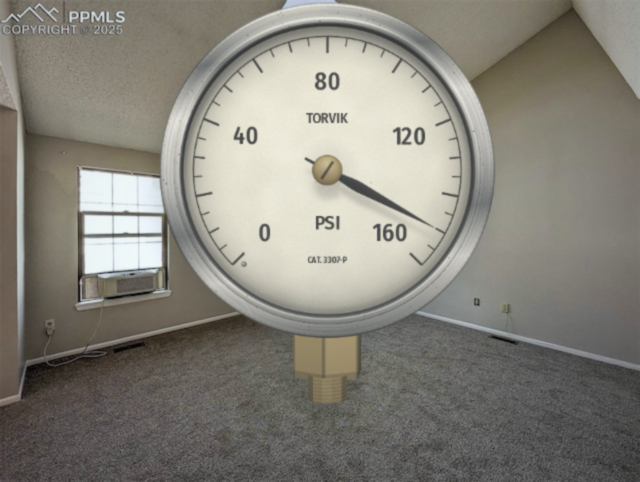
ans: 150; psi
